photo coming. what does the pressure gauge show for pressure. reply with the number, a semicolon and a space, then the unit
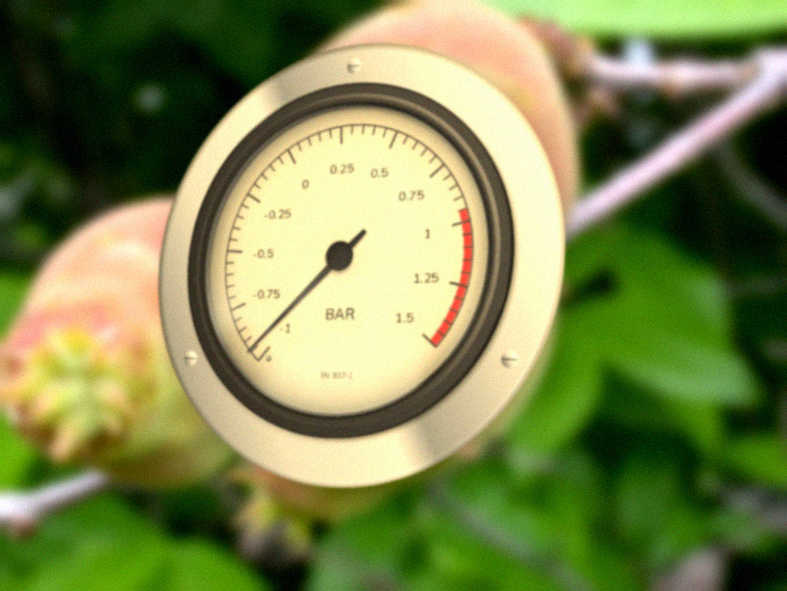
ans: -0.95; bar
